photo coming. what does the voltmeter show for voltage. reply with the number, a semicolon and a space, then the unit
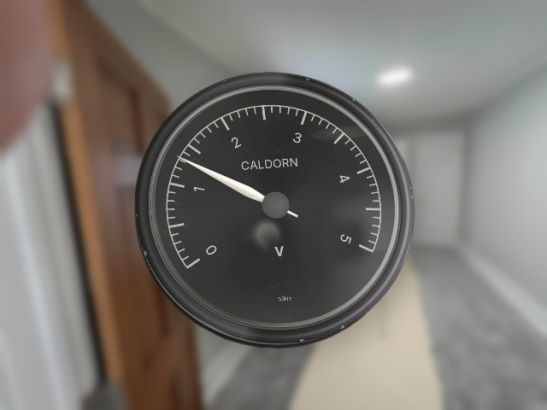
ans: 1.3; V
